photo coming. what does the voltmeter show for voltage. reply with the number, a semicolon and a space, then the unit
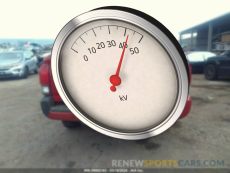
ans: 42.5; kV
